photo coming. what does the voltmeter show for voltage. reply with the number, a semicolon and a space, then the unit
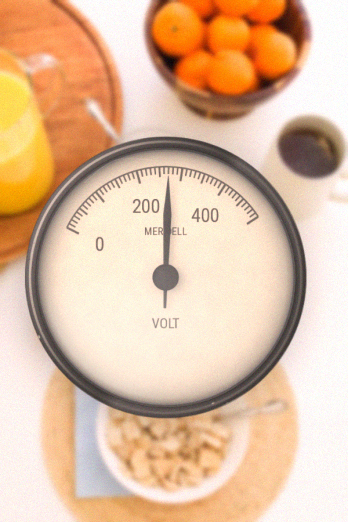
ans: 270; V
